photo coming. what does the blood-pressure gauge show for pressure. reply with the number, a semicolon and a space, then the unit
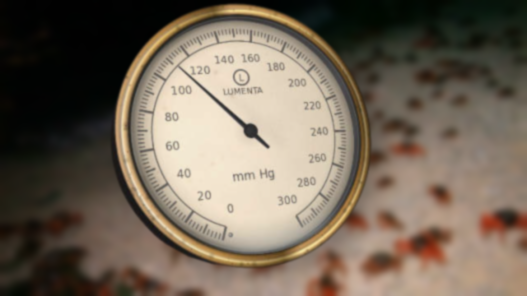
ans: 110; mmHg
